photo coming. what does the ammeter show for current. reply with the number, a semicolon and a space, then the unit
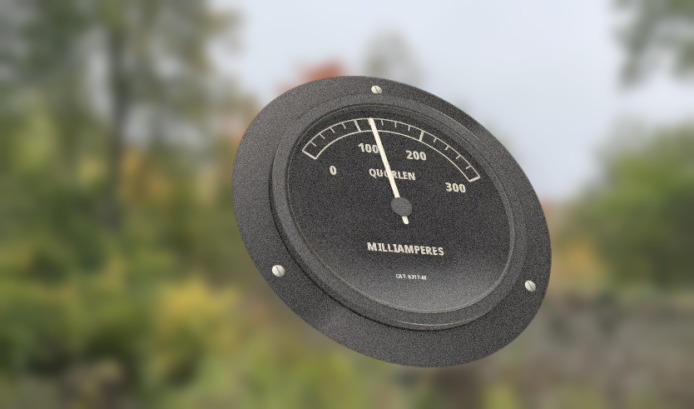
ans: 120; mA
